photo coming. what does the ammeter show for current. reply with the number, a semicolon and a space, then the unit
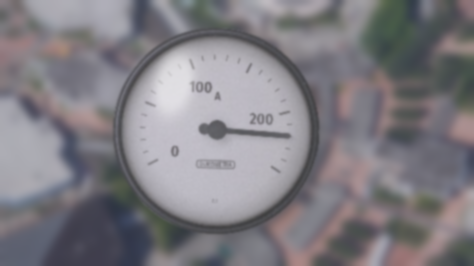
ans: 220; A
